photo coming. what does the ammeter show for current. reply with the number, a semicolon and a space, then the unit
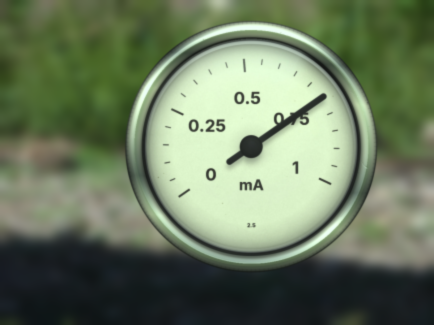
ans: 0.75; mA
